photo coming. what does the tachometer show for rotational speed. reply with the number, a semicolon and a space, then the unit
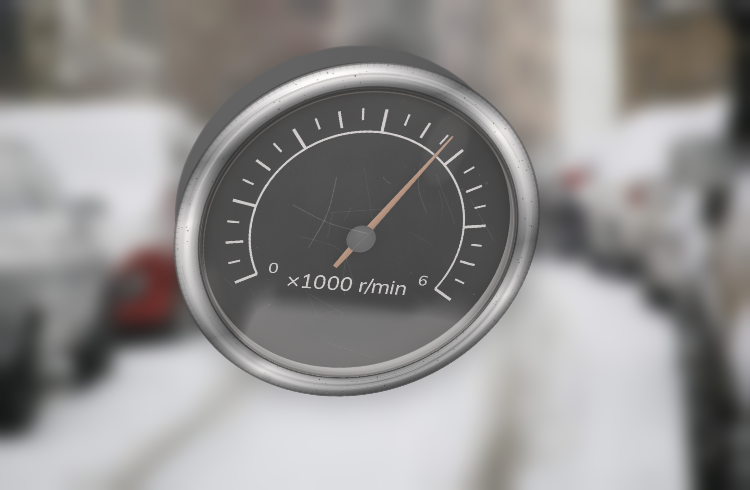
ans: 3750; rpm
